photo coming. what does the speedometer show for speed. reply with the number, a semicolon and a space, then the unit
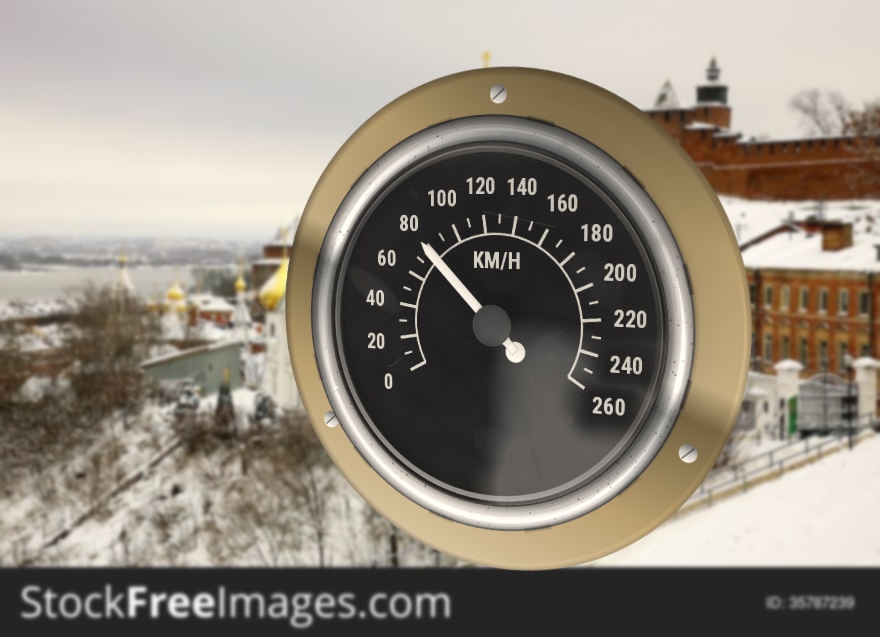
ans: 80; km/h
